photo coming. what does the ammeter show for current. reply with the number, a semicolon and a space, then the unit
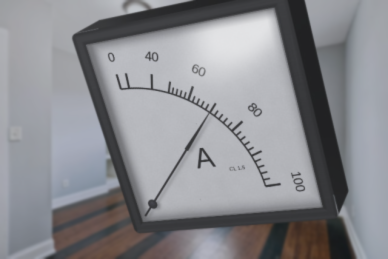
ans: 70; A
